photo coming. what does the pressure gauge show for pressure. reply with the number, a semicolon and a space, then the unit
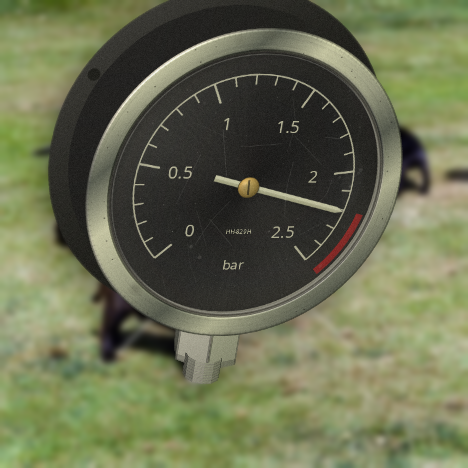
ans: 2.2; bar
